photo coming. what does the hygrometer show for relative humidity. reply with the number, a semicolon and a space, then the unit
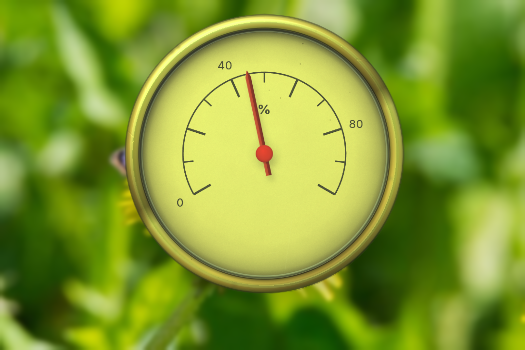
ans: 45; %
